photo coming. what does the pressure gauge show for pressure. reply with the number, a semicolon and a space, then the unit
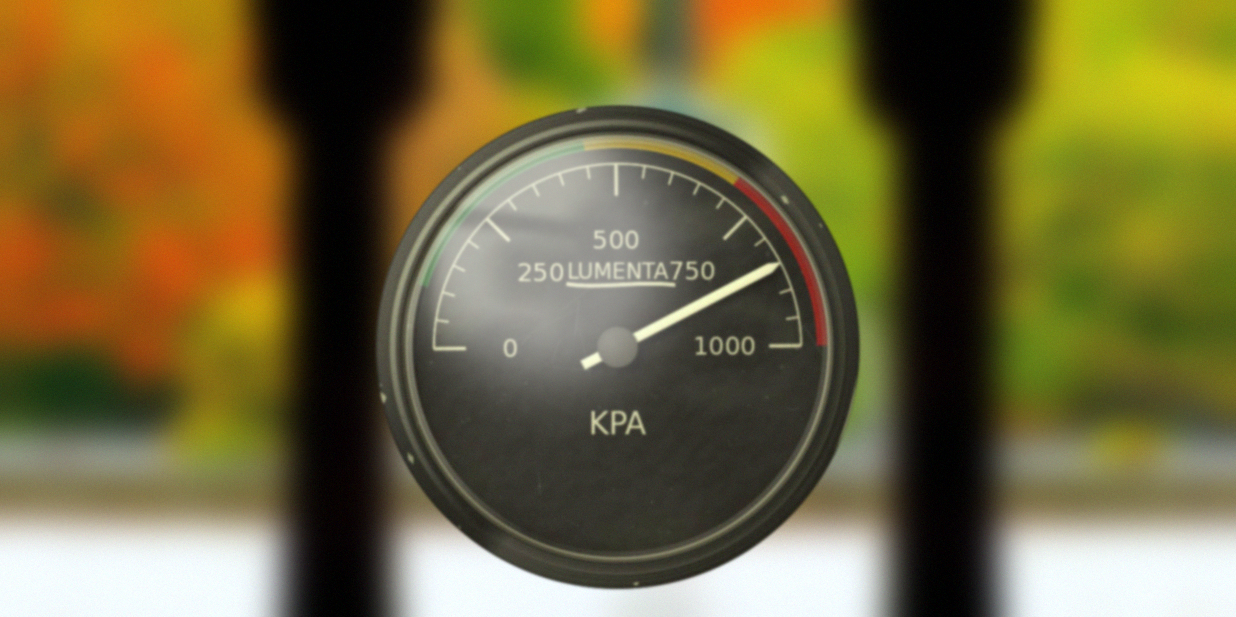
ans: 850; kPa
